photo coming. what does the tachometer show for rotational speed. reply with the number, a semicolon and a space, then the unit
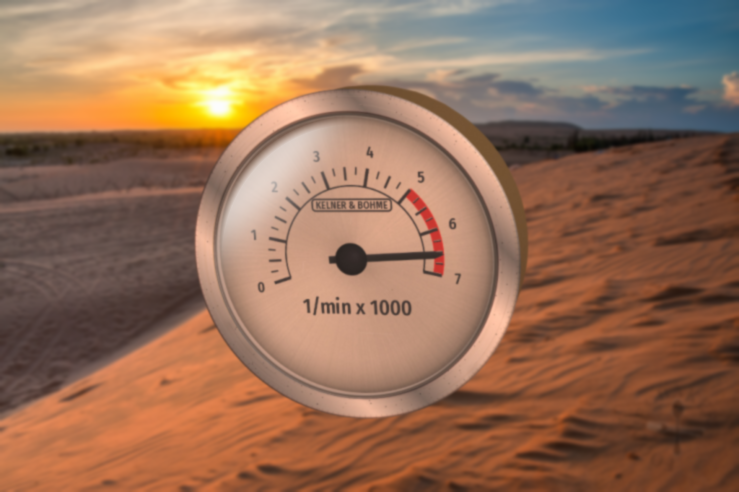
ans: 6500; rpm
